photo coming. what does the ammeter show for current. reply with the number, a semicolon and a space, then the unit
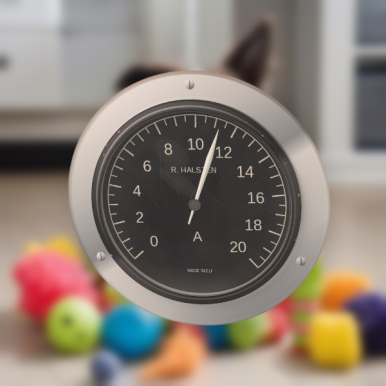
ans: 11.25; A
